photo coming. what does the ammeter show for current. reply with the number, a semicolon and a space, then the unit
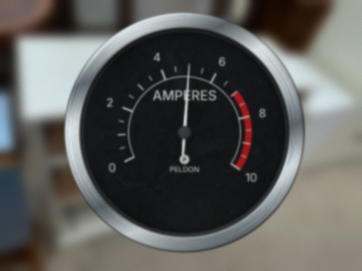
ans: 5; A
